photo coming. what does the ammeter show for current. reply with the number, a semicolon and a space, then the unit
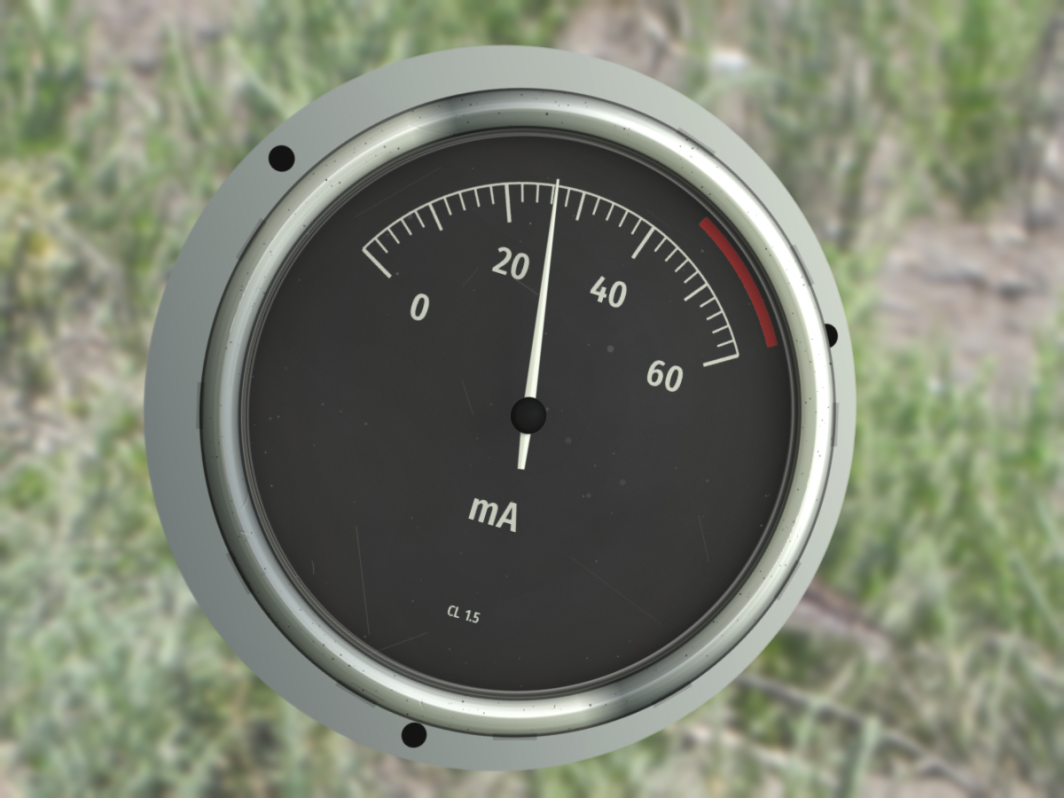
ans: 26; mA
